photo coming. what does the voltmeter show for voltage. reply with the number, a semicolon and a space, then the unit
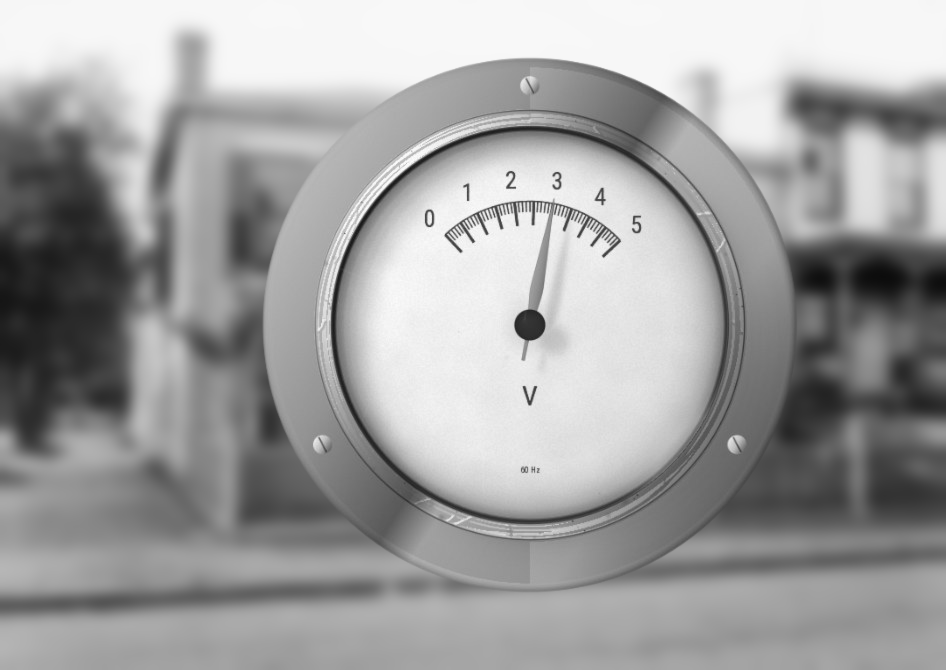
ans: 3; V
